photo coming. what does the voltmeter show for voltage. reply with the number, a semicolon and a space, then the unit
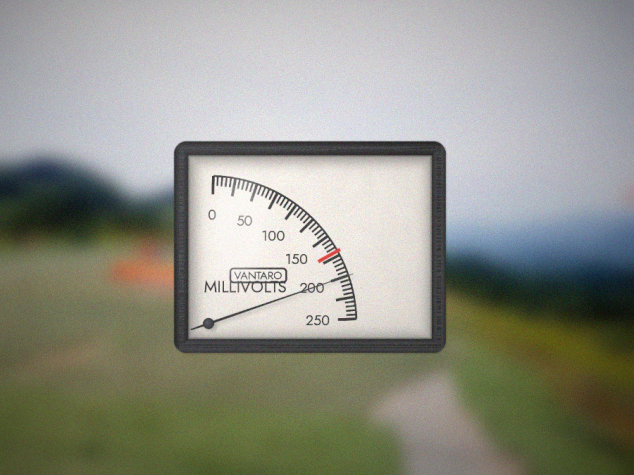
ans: 200; mV
